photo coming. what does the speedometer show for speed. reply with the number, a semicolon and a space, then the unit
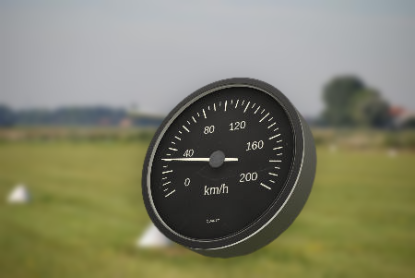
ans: 30; km/h
